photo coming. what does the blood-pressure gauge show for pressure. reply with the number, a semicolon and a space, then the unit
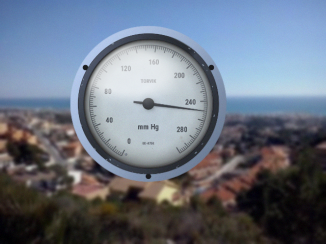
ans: 250; mmHg
